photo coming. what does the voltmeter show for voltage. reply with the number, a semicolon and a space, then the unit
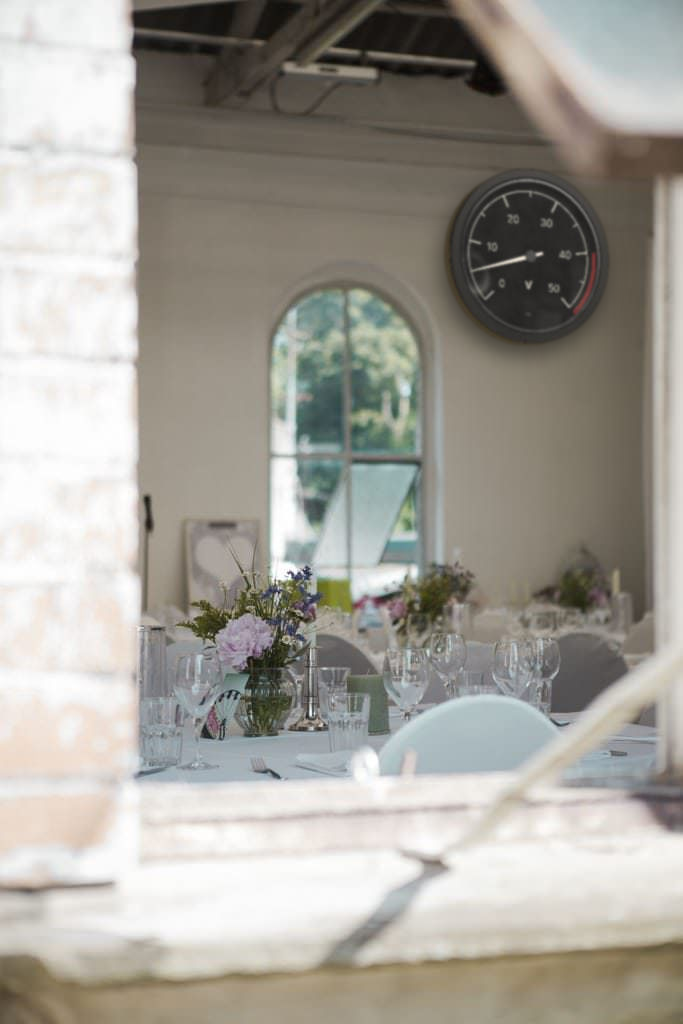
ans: 5; V
